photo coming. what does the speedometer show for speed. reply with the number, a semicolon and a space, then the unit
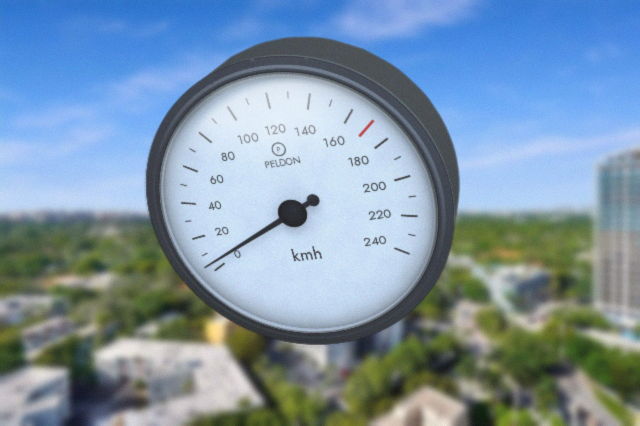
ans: 5; km/h
